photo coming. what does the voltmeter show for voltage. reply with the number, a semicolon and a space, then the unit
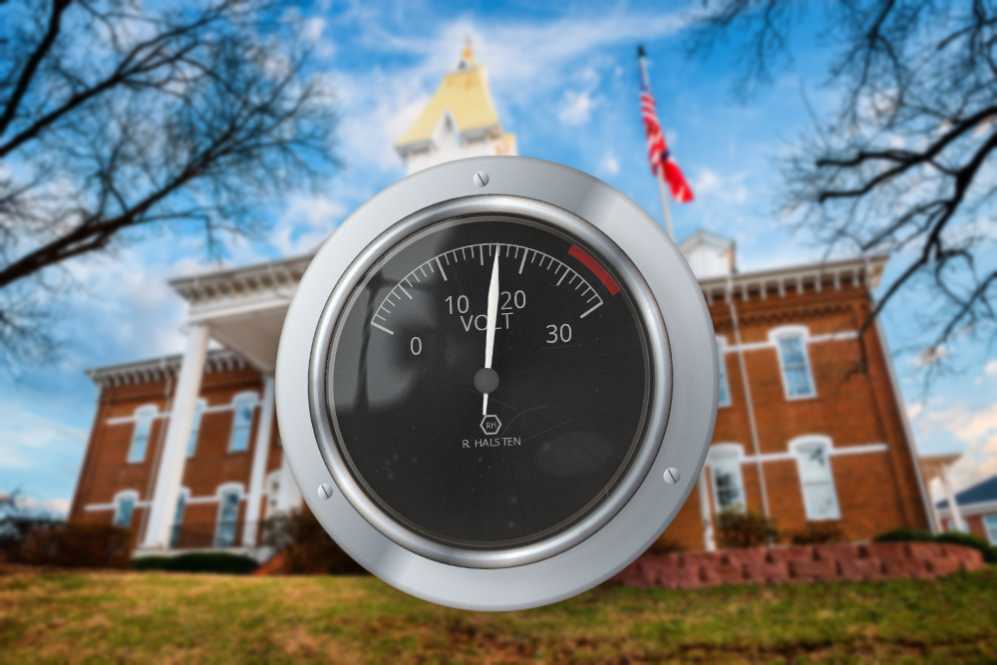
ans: 17; V
